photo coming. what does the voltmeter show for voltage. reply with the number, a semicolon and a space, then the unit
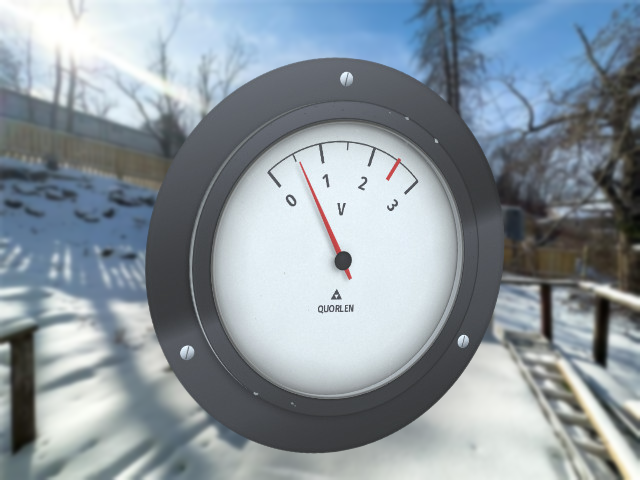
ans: 0.5; V
